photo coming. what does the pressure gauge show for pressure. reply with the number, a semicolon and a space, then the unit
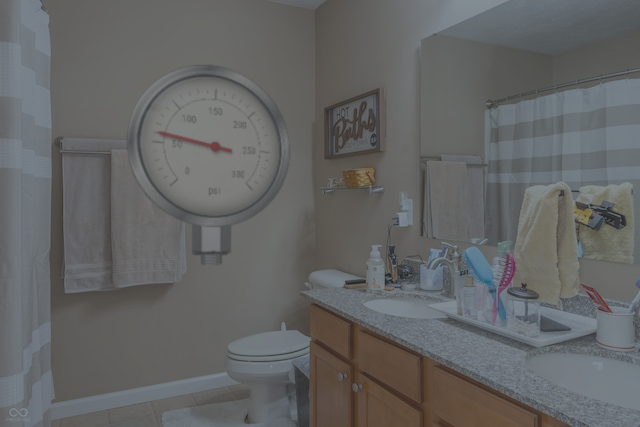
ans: 60; psi
